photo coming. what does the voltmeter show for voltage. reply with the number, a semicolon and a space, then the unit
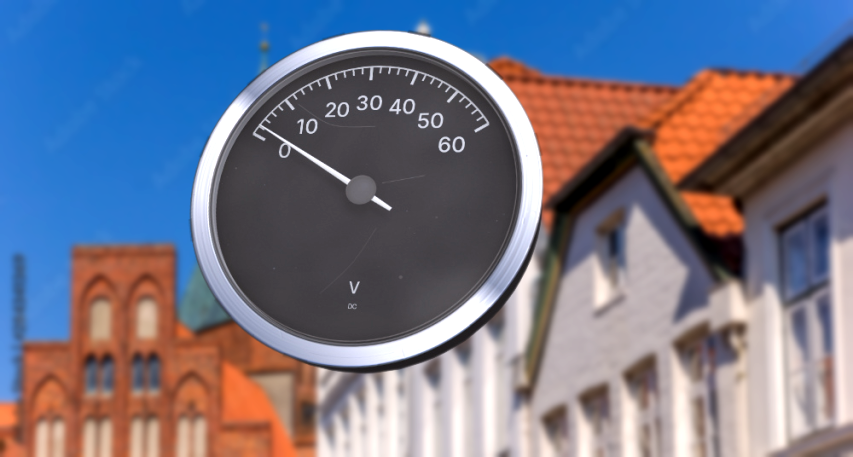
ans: 2; V
